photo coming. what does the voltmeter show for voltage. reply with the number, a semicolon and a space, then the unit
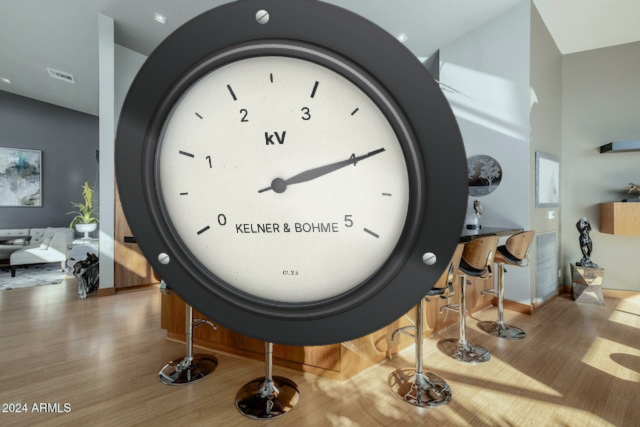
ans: 4; kV
